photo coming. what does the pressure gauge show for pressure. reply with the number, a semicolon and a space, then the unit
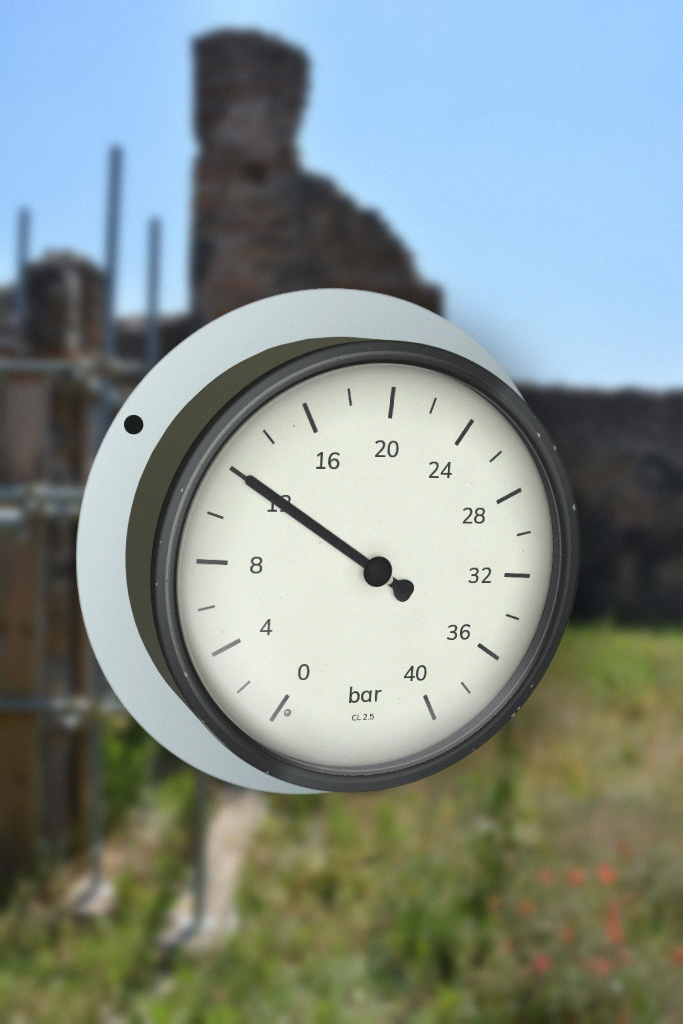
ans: 12; bar
